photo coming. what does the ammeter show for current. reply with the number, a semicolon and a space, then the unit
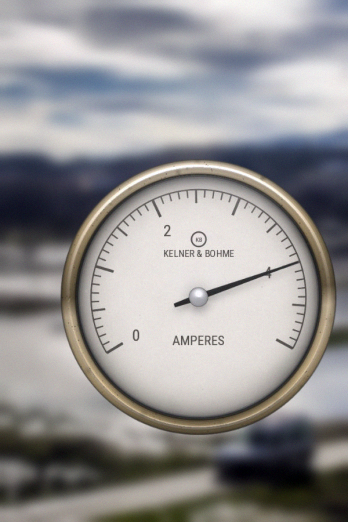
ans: 4; A
